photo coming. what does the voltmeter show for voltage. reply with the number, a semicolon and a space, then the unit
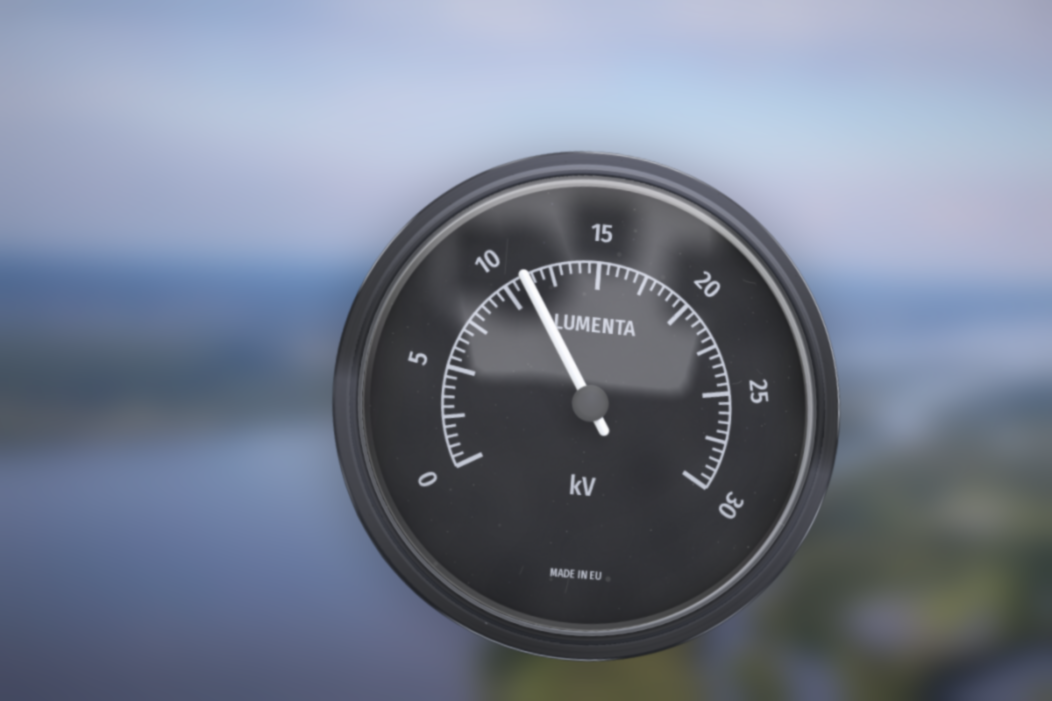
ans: 11; kV
